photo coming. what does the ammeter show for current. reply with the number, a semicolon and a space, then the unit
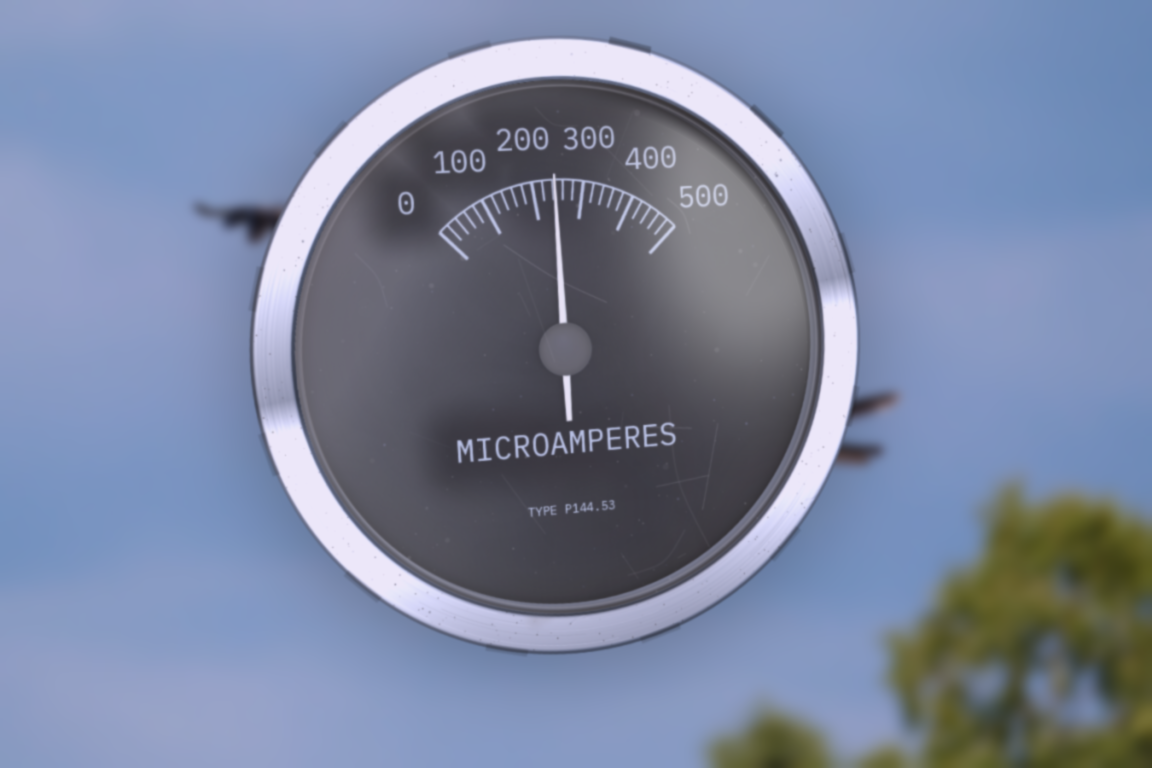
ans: 240; µA
